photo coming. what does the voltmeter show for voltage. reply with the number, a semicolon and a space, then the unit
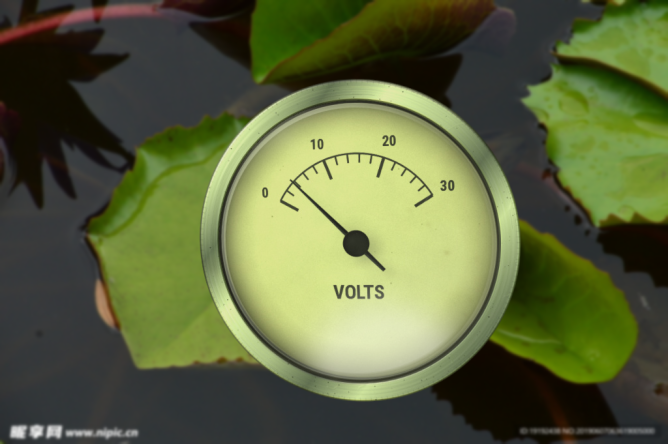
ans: 4; V
